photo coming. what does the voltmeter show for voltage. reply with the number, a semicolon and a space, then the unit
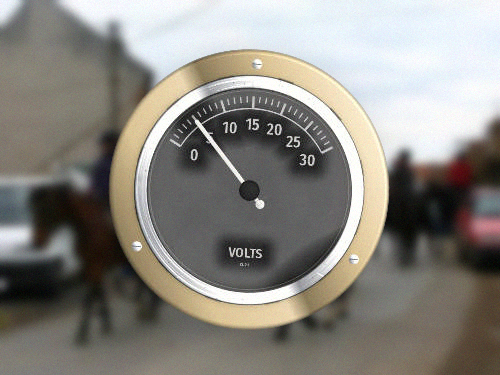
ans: 5; V
